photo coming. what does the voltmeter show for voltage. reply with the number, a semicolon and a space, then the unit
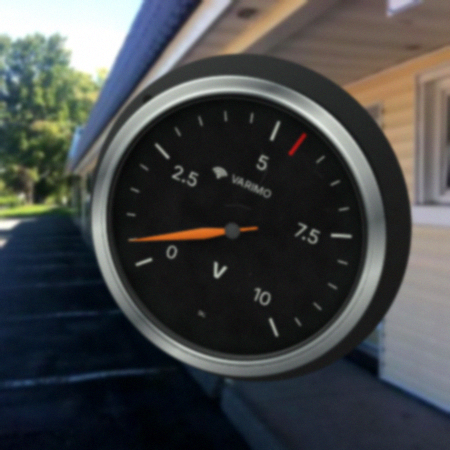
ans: 0.5; V
